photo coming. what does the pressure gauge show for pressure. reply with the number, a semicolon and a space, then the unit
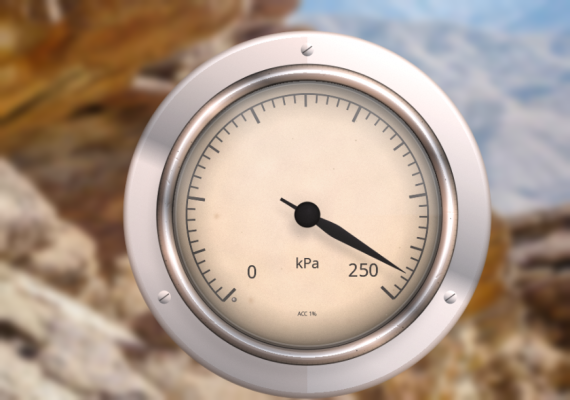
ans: 237.5; kPa
